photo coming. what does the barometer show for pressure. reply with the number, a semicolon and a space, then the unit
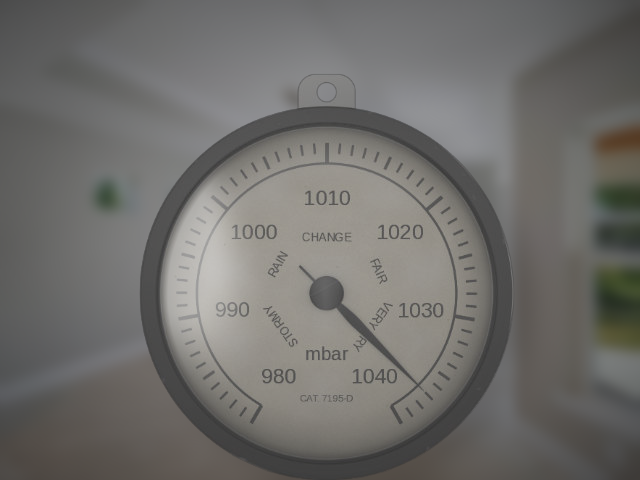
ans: 1037; mbar
